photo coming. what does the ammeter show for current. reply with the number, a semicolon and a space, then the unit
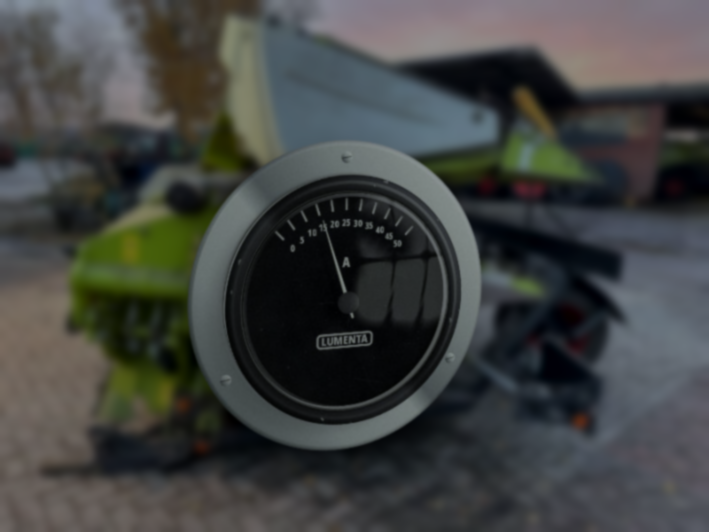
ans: 15; A
